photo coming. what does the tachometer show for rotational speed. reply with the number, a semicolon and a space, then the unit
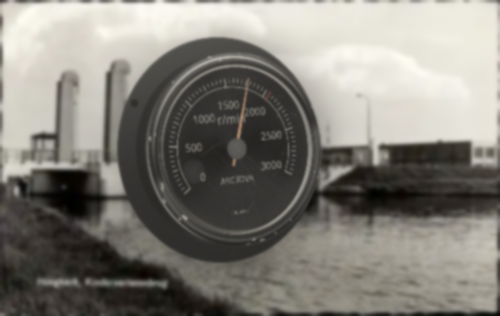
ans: 1750; rpm
